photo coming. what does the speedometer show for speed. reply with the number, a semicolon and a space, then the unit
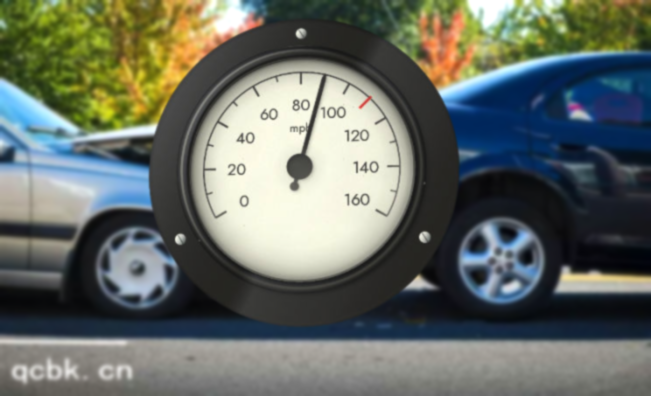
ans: 90; mph
